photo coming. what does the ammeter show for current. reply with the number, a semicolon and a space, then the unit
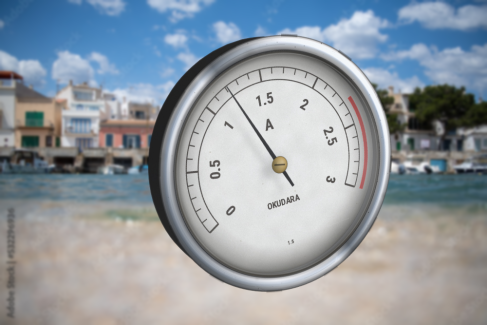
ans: 1.2; A
